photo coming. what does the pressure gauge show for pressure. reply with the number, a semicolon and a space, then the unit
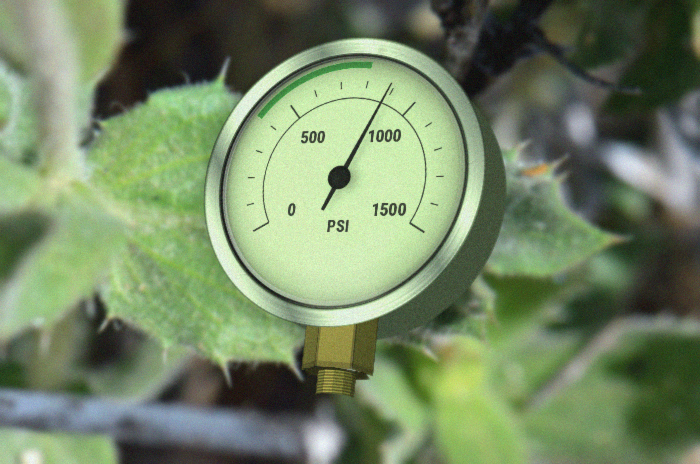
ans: 900; psi
